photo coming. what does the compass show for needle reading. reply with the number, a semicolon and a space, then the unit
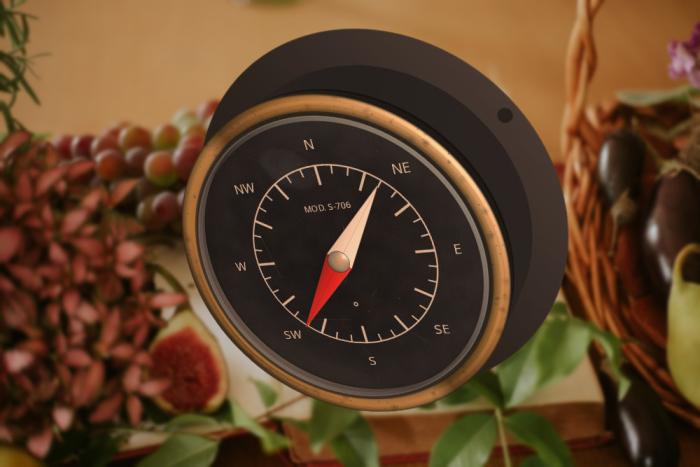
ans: 220; °
